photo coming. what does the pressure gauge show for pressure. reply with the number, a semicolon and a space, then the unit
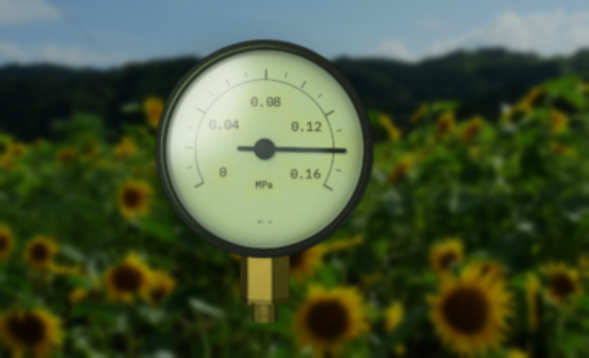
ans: 0.14; MPa
